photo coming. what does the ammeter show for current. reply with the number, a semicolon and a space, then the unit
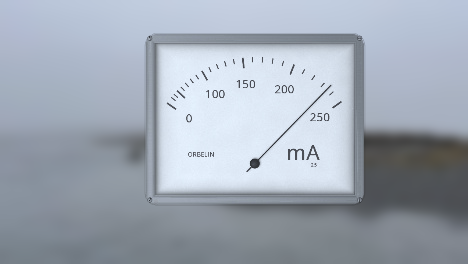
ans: 235; mA
